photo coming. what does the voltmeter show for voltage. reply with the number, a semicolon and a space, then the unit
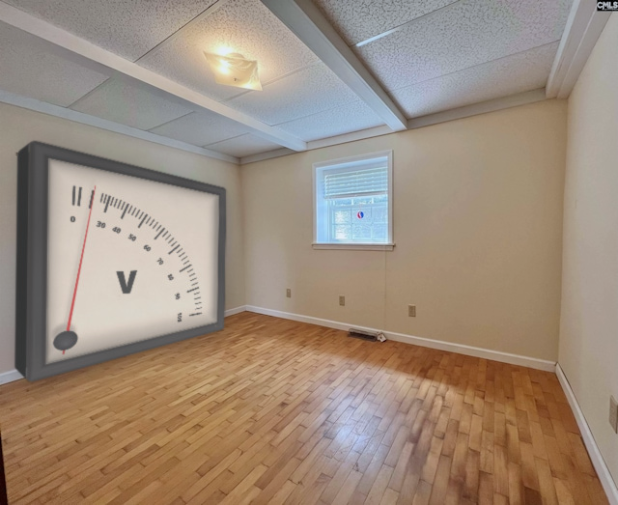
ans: 20; V
